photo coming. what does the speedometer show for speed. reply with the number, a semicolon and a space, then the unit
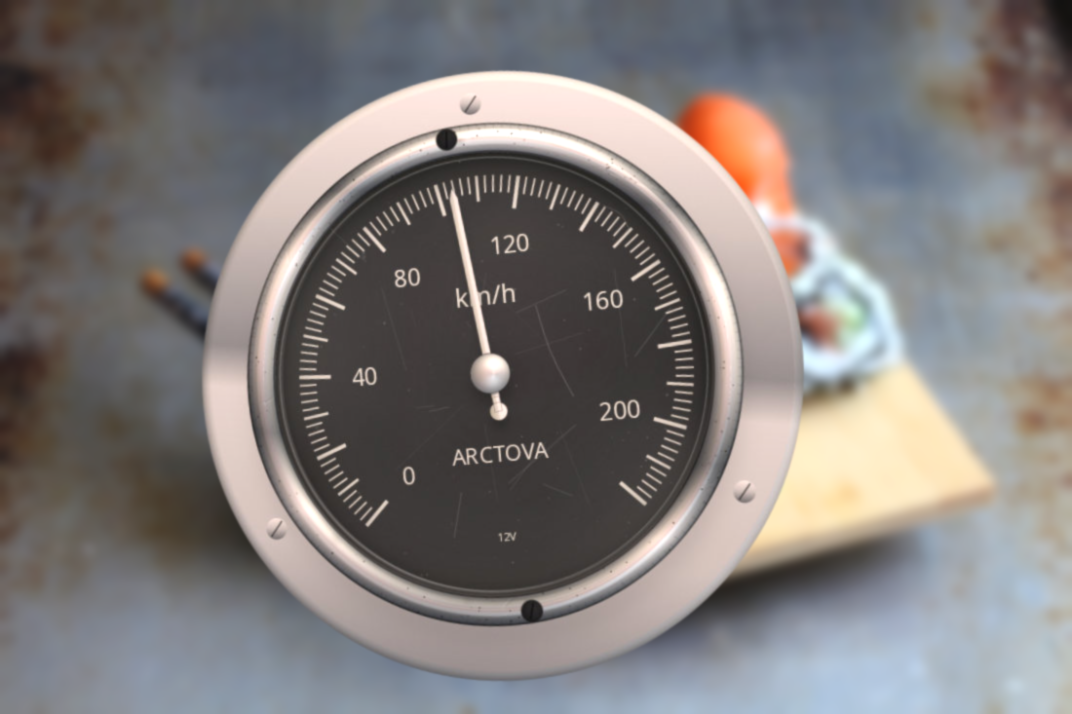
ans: 104; km/h
